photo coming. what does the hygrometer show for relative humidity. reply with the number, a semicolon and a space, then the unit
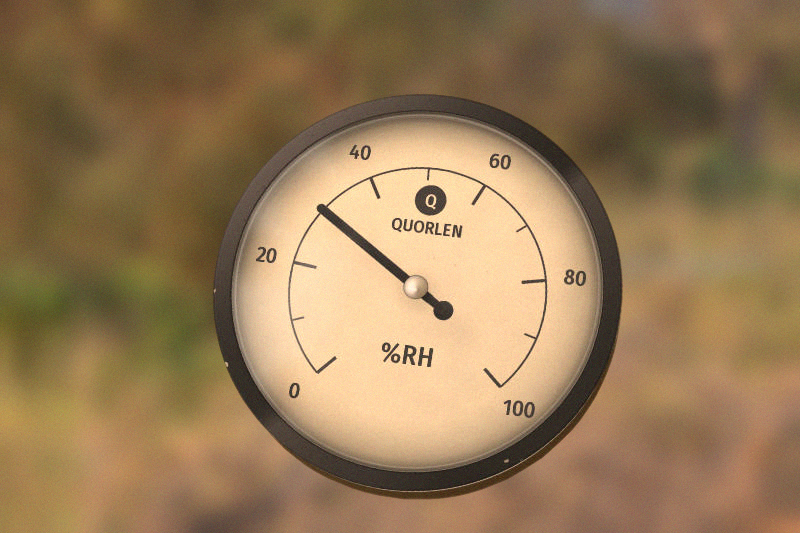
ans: 30; %
